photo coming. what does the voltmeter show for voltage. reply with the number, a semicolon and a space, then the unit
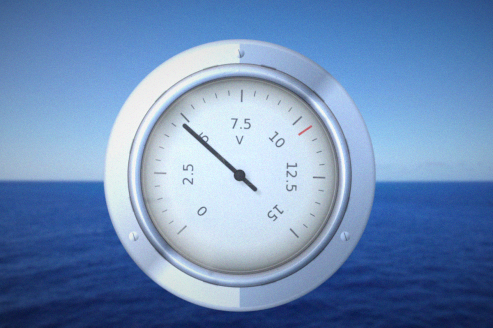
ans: 4.75; V
